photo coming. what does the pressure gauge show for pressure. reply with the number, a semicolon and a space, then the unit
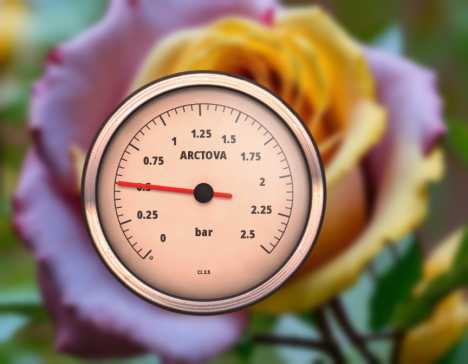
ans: 0.5; bar
